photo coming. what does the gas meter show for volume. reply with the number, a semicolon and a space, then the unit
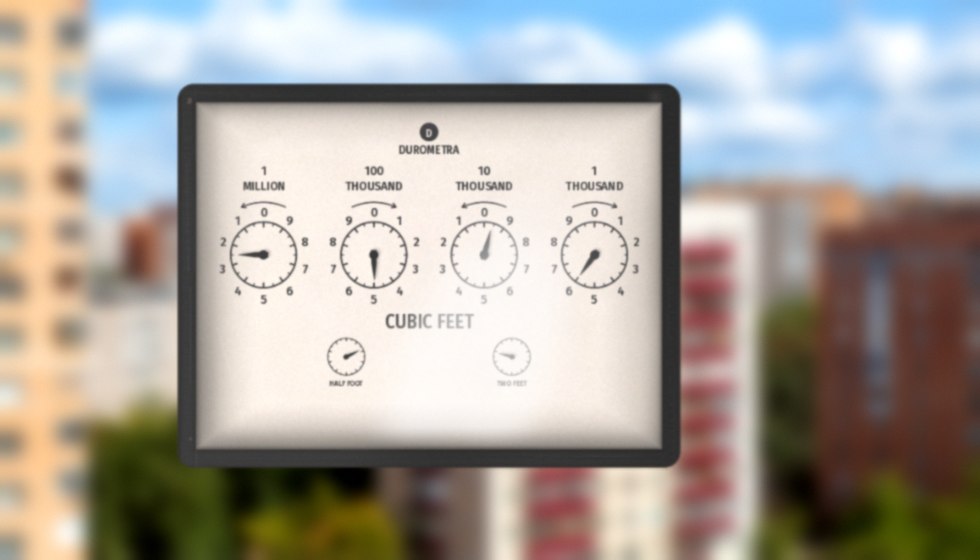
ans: 249600; ft³
